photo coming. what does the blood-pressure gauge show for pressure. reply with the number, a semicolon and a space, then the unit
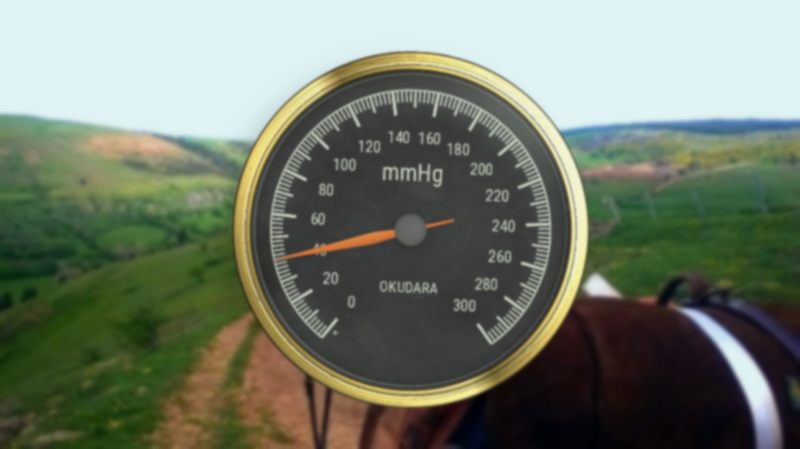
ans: 40; mmHg
